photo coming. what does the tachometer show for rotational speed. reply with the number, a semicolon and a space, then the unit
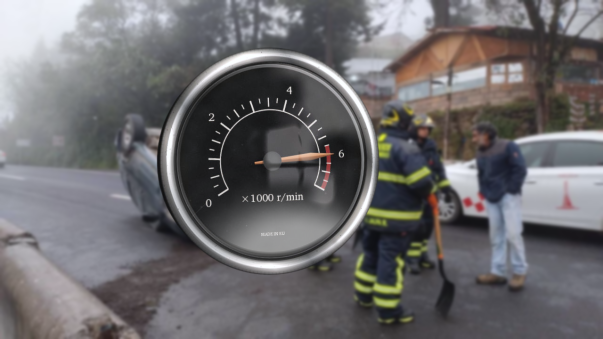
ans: 6000; rpm
